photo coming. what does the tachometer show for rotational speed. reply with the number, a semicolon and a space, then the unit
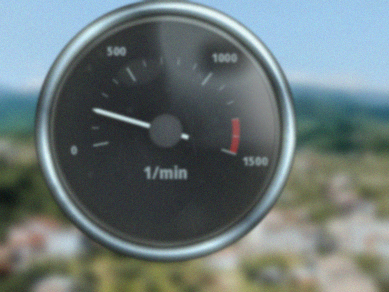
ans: 200; rpm
